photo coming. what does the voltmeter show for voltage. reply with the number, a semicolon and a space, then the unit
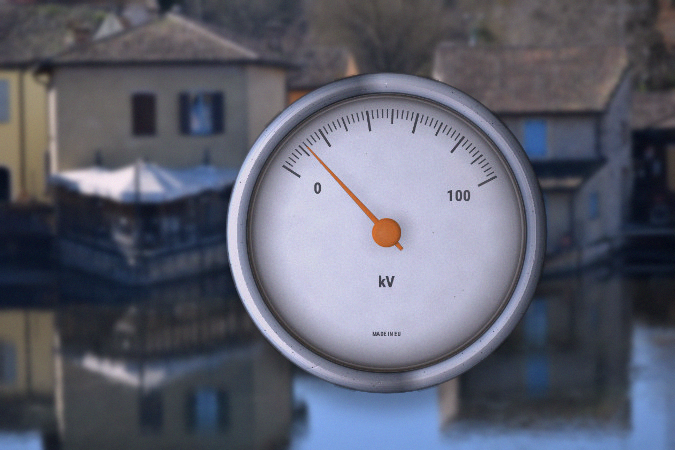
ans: 12; kV
